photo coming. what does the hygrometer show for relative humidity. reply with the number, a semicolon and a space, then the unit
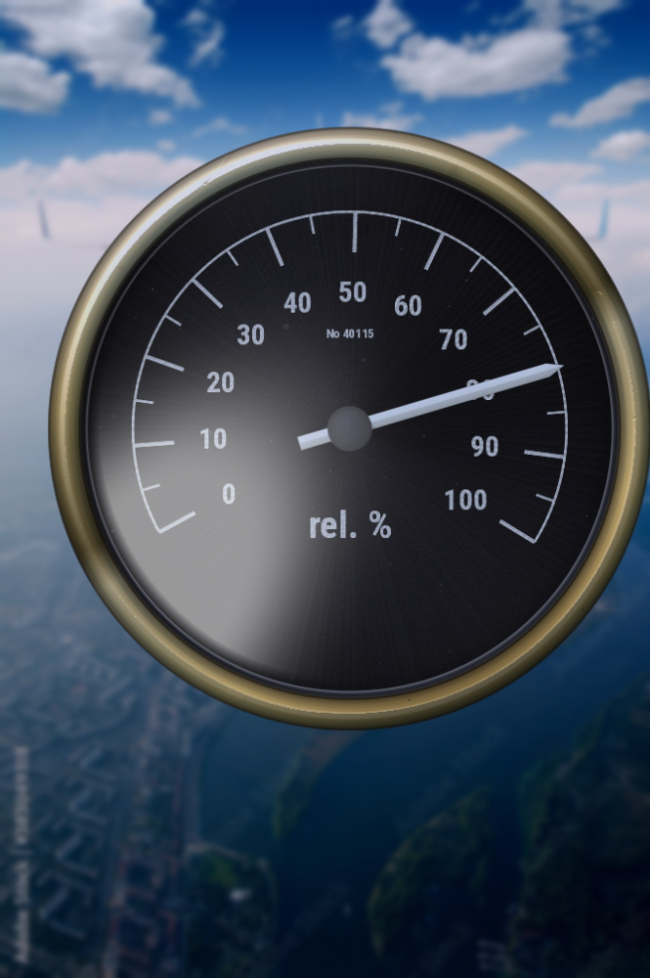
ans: 80; %
